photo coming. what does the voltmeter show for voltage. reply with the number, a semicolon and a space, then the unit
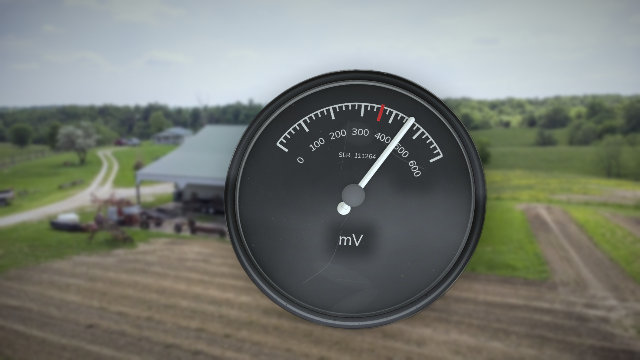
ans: 460; mV
